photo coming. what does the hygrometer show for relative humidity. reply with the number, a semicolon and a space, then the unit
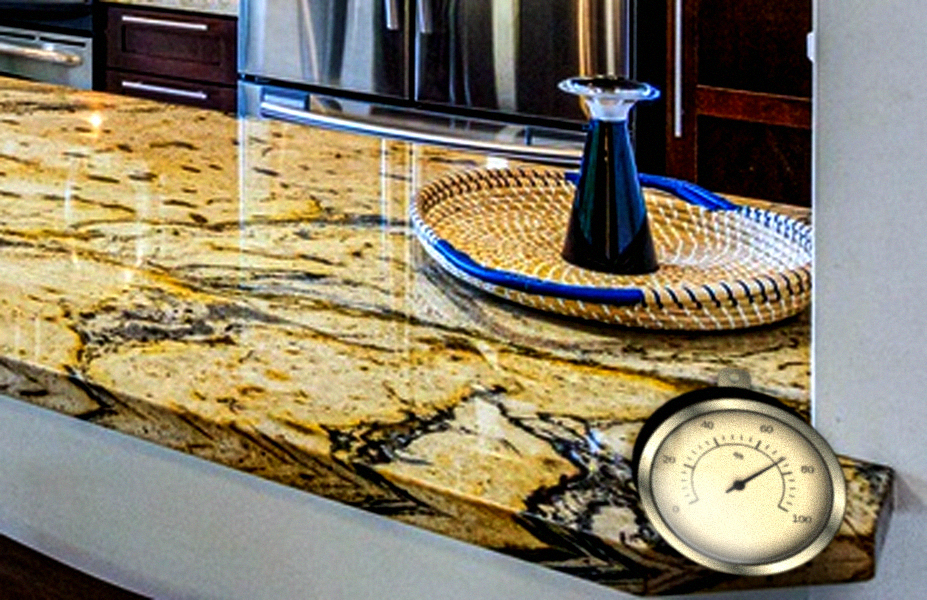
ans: 72; %
